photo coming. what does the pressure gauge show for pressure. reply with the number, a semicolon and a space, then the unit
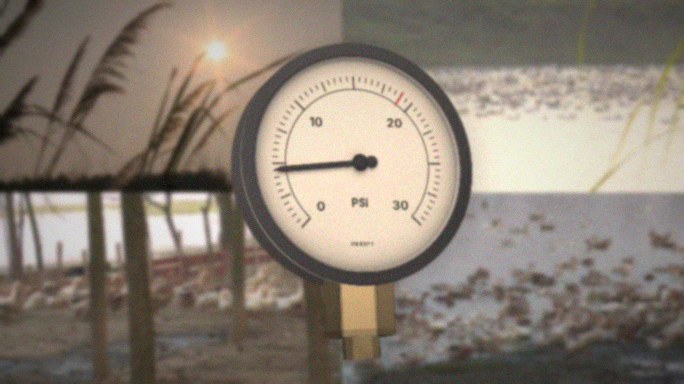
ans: 4.5; psi
